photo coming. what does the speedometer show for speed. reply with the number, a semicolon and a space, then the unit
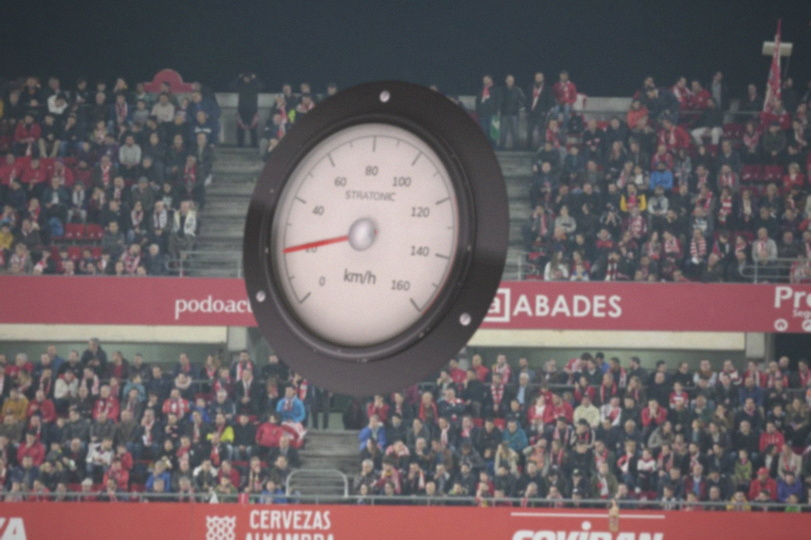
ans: 20; km/h
